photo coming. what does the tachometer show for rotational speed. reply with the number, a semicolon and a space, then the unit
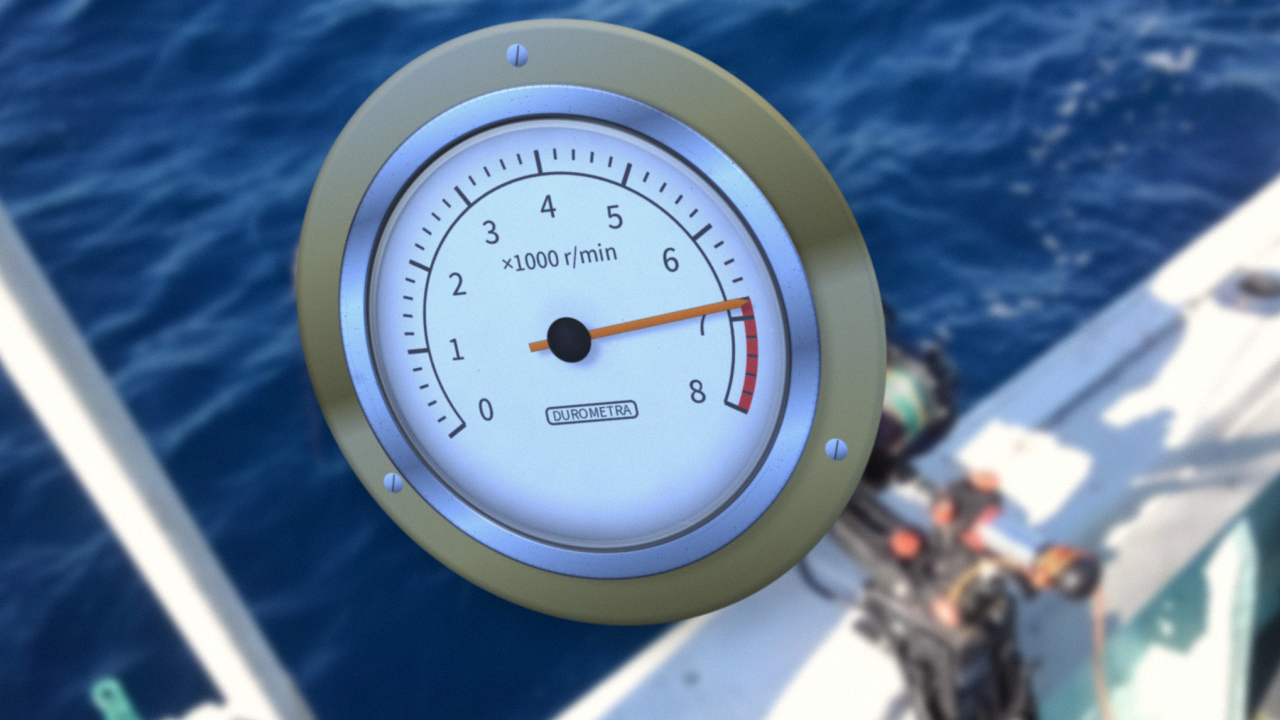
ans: 6800; rpm
